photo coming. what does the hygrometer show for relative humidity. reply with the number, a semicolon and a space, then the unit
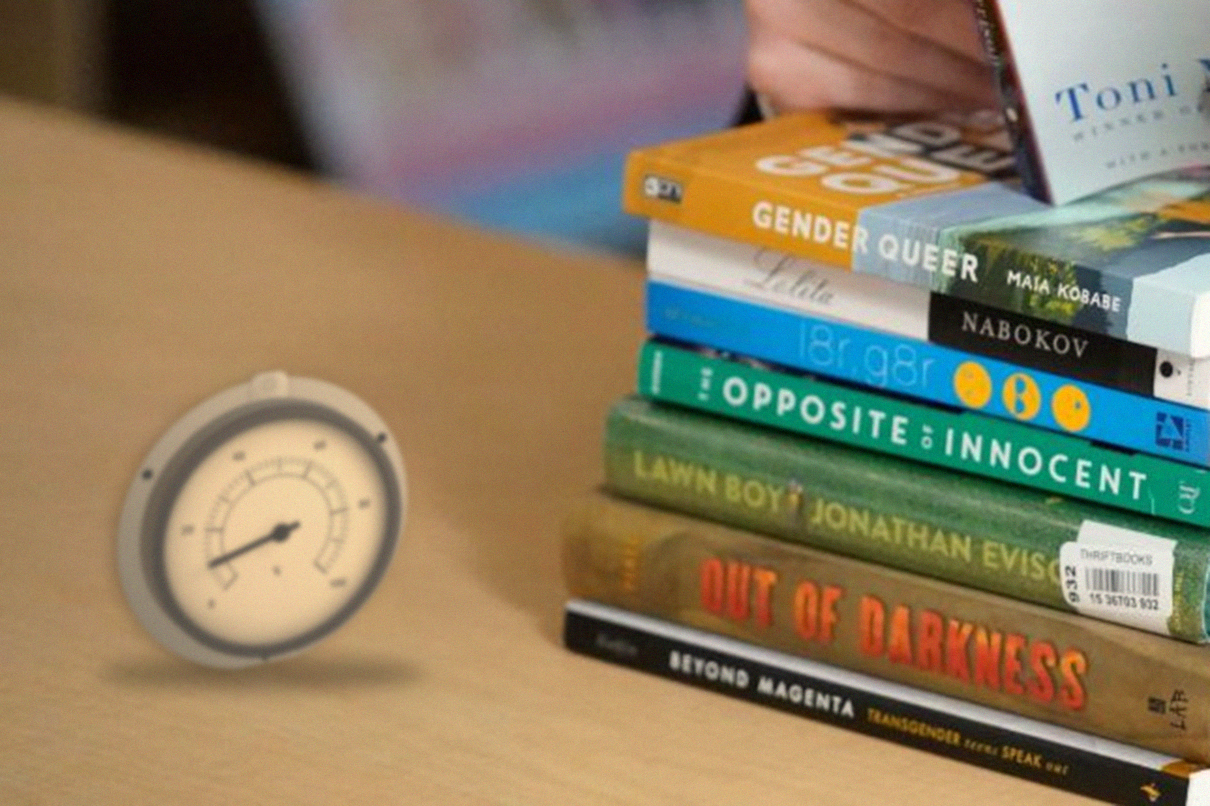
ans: 10; %
